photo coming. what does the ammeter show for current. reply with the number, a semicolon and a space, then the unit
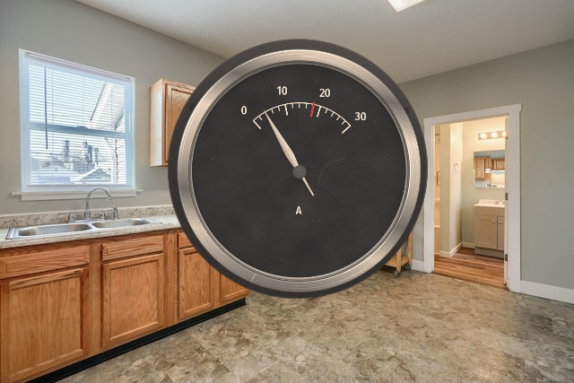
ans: 4; A
